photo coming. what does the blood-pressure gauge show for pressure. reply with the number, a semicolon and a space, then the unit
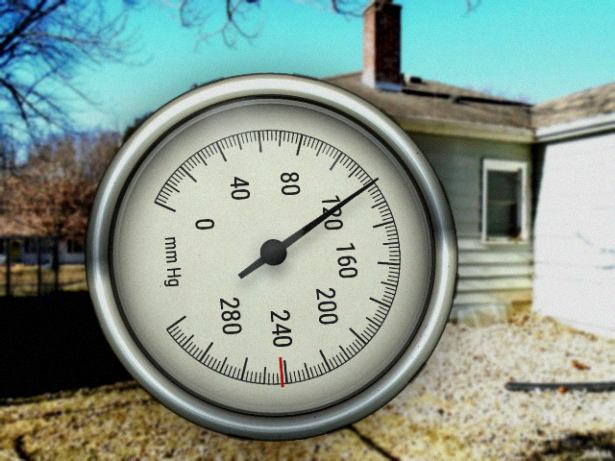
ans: 120; mmHg
